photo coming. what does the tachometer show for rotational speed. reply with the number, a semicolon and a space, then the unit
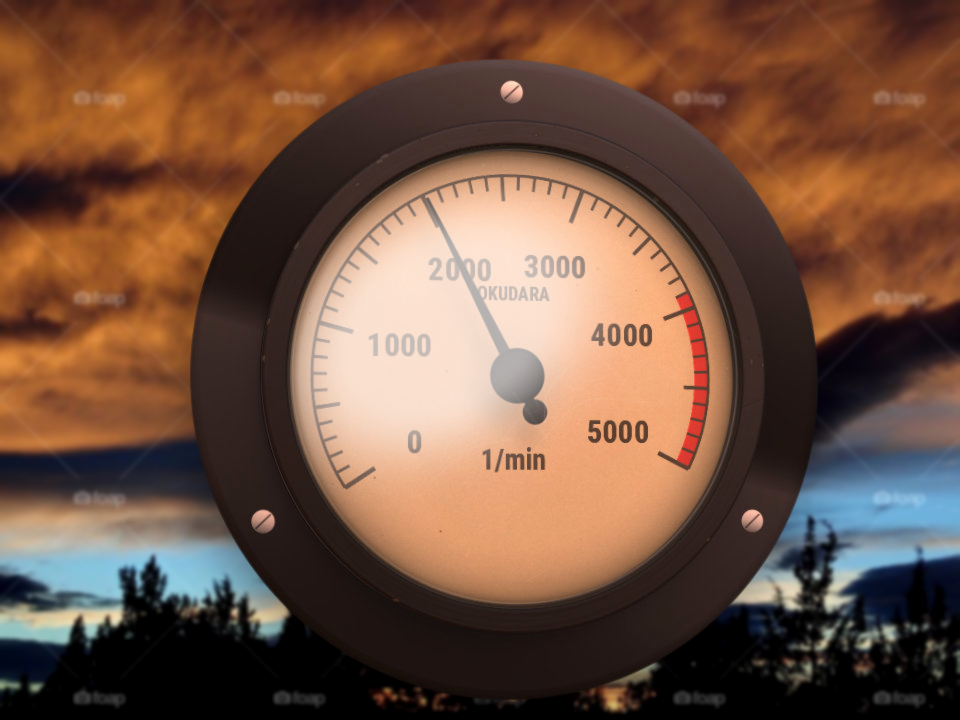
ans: 2000; rpm
